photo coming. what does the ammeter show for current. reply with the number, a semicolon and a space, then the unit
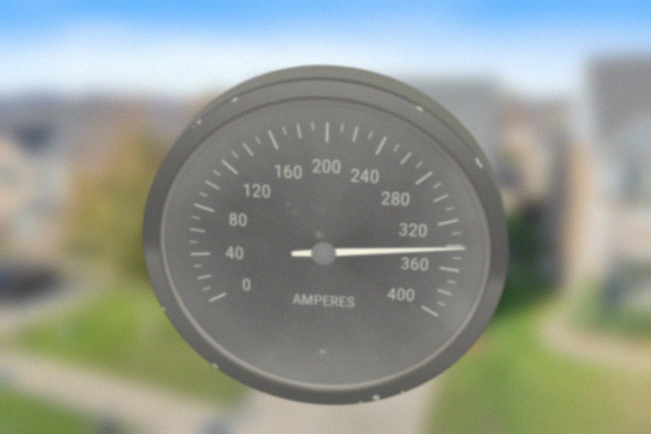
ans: 340; A
